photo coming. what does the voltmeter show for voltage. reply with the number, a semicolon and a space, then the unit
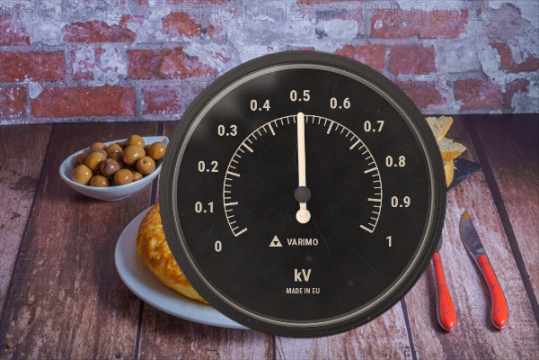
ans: 0.5; kV
